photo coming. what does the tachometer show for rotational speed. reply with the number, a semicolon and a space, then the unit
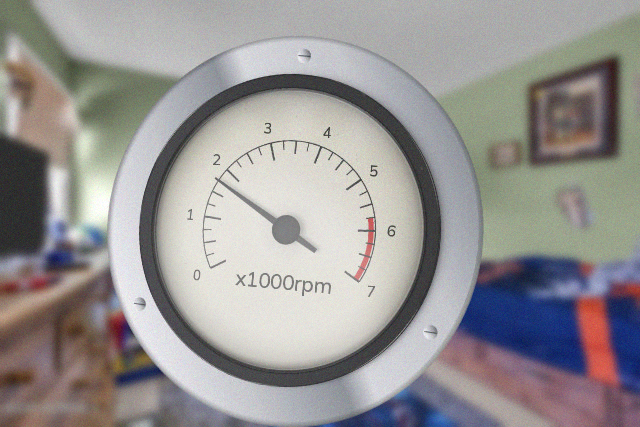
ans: 1750; rpm
